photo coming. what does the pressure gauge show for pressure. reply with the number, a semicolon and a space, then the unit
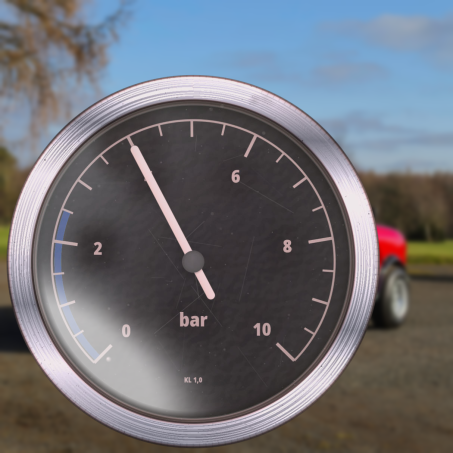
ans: 4; bar
